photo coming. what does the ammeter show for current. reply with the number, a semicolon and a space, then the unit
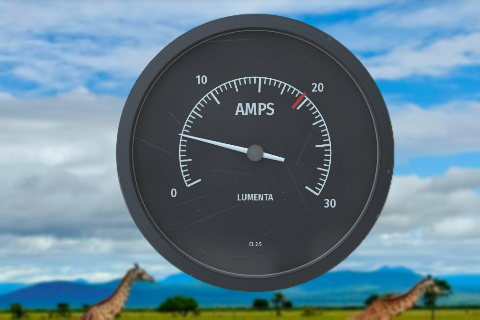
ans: 5; A
